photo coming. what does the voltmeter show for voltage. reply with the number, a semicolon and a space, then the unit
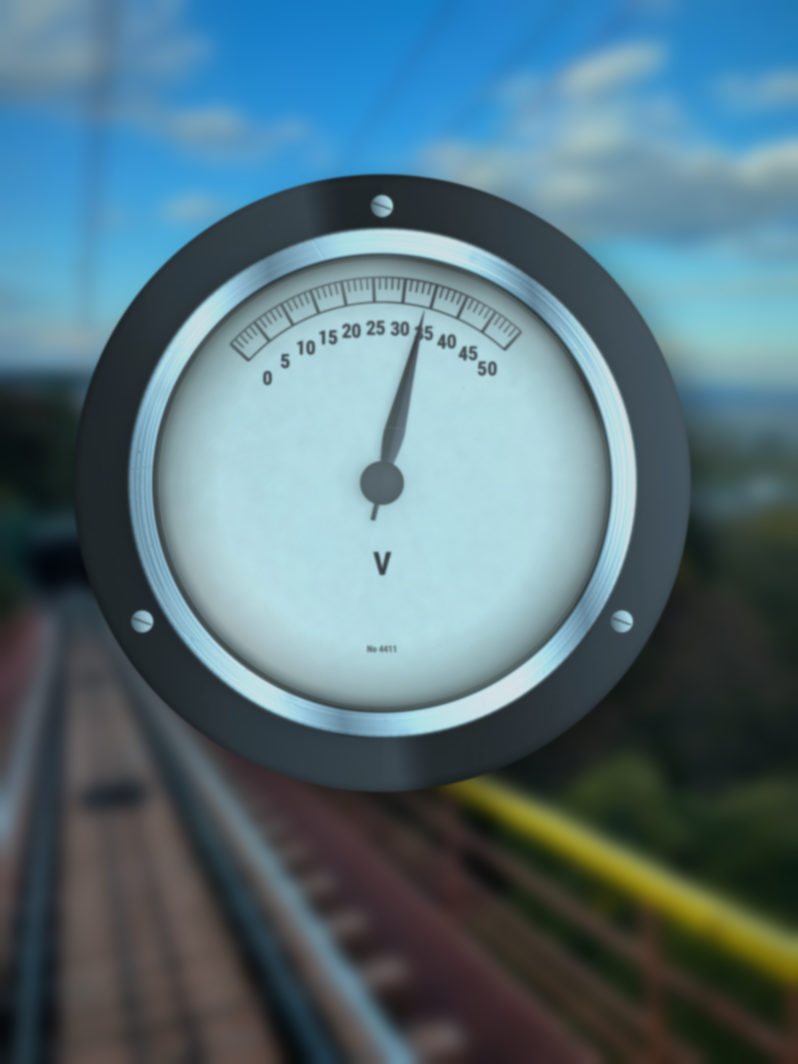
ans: 34; V
